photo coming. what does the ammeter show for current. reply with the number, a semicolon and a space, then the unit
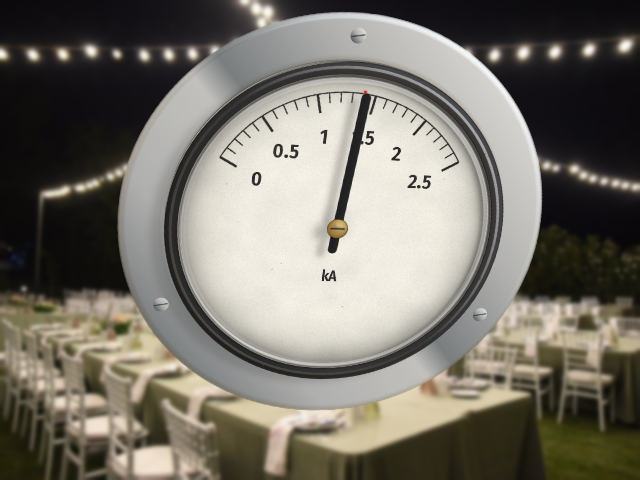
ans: 1.4; kA
